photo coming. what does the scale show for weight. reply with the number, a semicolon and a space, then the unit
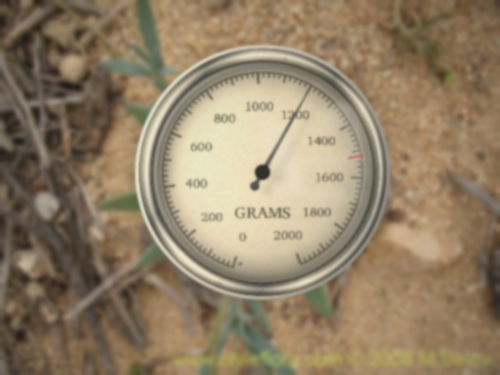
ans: 1200; g
